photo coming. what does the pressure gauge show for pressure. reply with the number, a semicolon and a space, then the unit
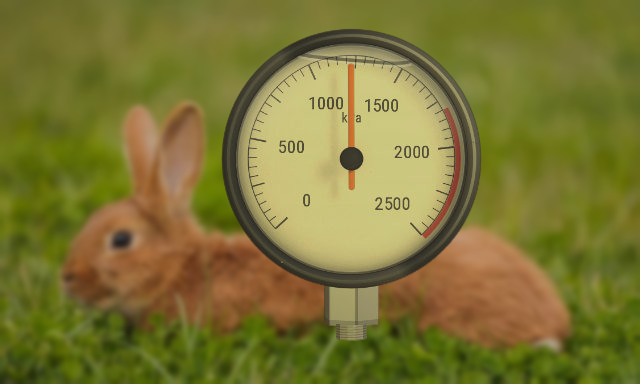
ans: 1225; kPa
